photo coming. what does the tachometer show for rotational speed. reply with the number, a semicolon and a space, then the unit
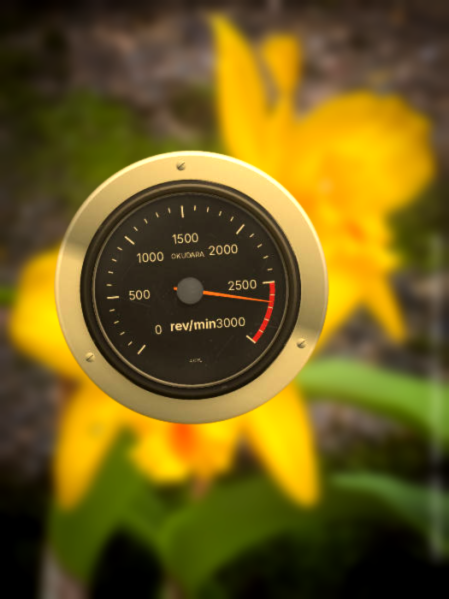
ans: 2650; rpm
